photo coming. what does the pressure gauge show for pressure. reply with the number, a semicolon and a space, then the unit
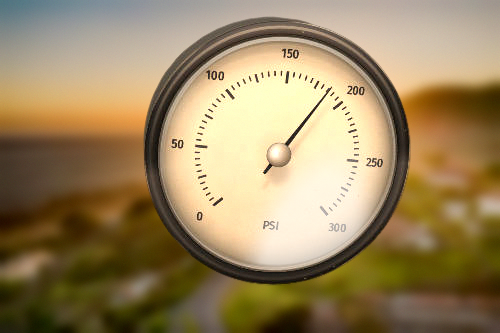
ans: 185; psi
